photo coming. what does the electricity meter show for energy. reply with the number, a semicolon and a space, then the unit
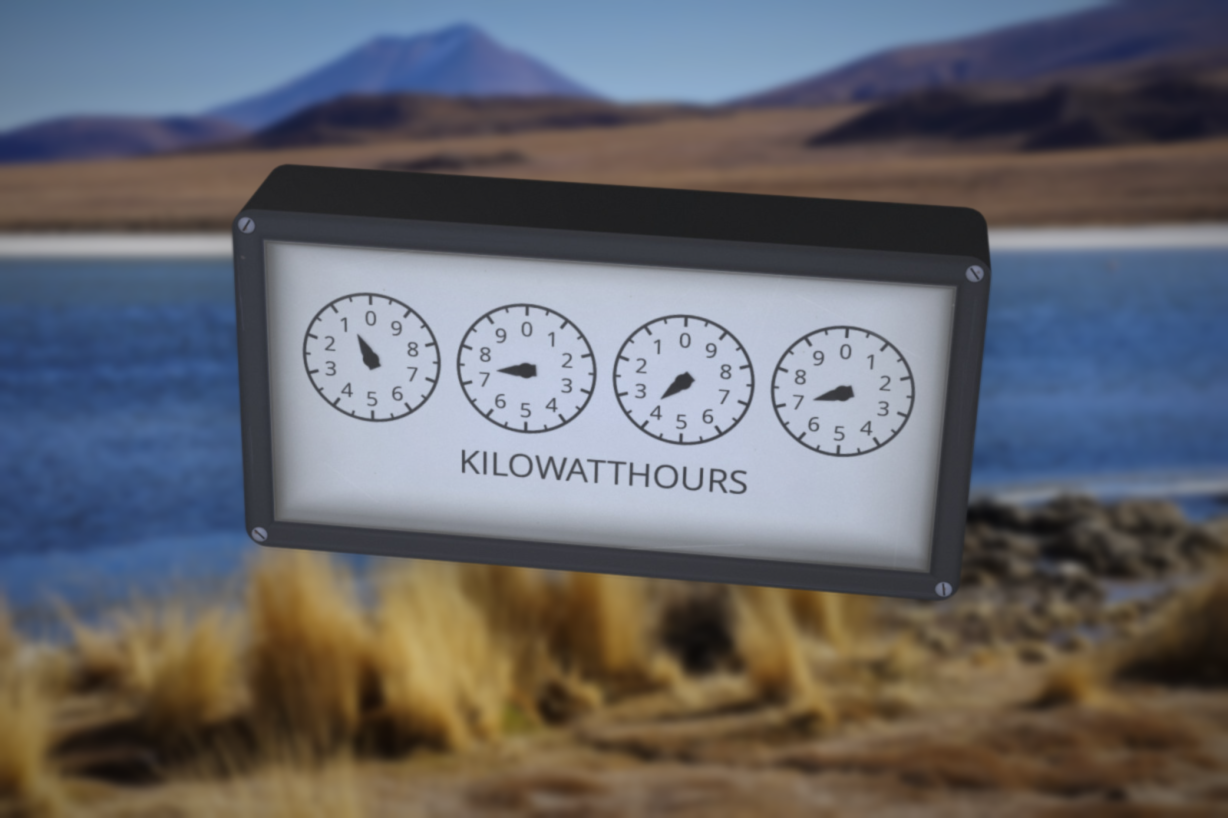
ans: 737; kWh
